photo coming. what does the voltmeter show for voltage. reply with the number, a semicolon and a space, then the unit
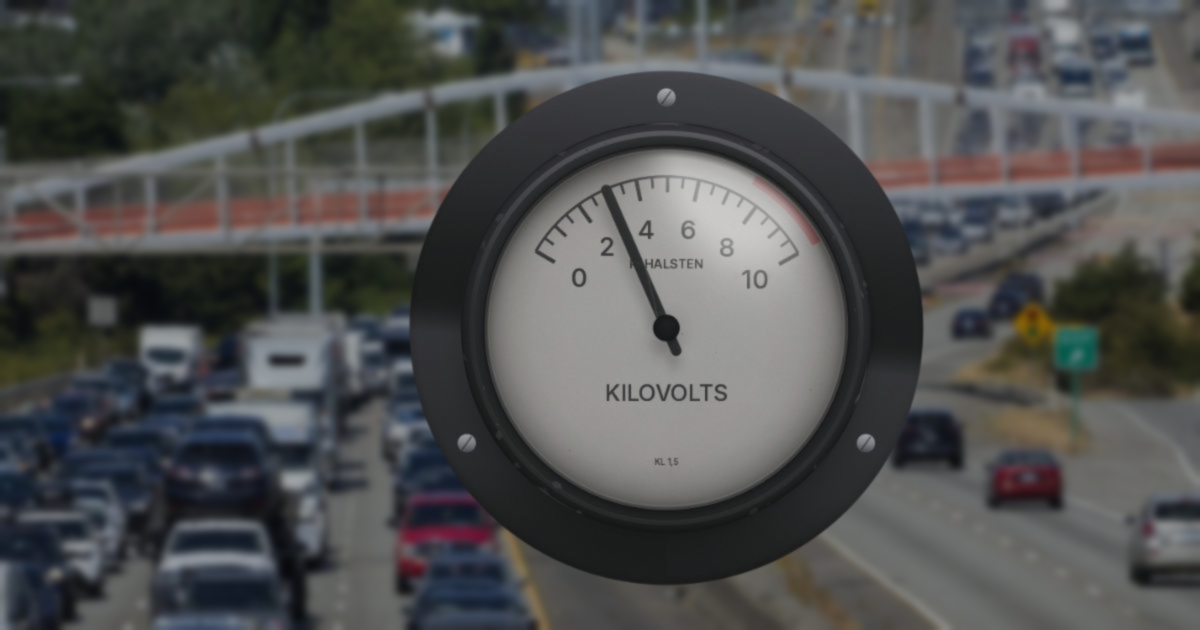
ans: 3; kV
